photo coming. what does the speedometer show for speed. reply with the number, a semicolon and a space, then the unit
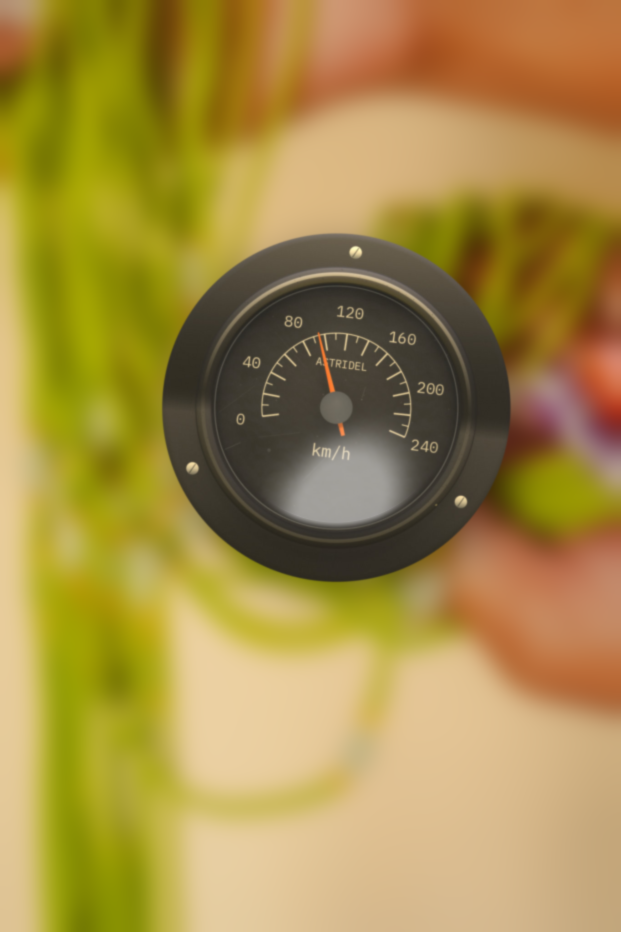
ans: 95; km/h
